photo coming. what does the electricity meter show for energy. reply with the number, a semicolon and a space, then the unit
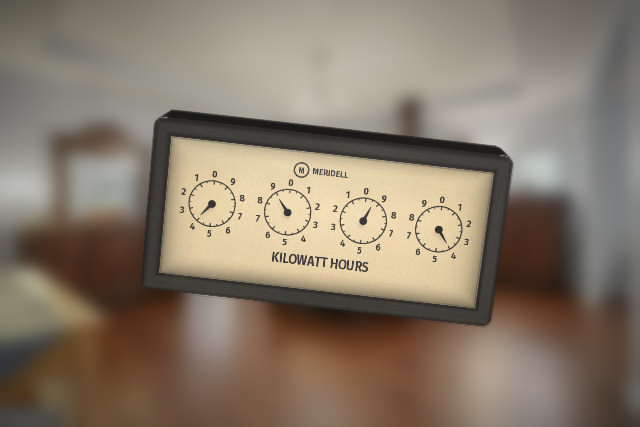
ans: 3894; kWh
